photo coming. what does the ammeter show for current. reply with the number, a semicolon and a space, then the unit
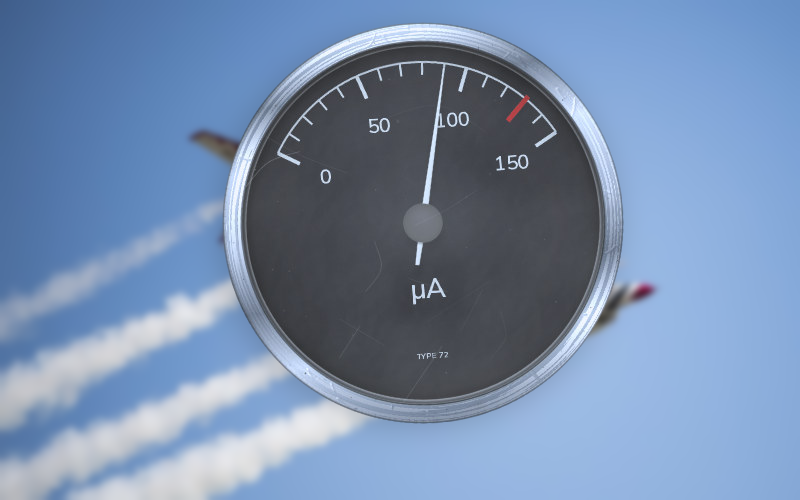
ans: 90; µA
